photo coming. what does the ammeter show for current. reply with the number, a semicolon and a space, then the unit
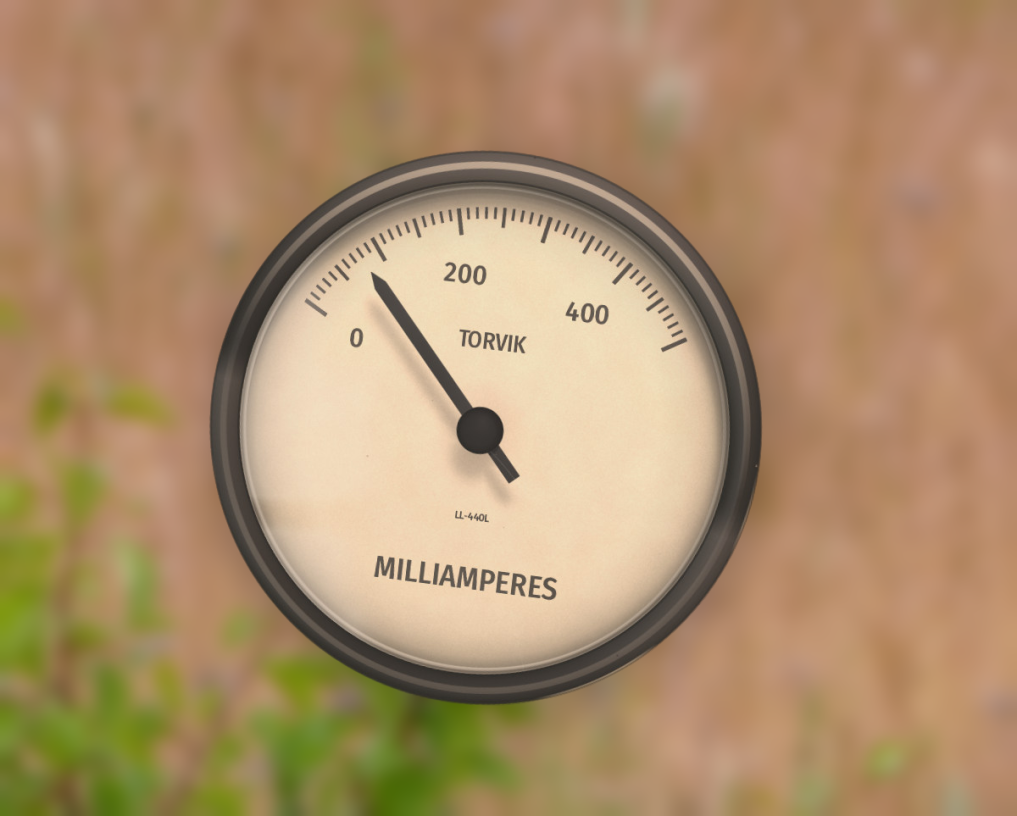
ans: 80; mA
